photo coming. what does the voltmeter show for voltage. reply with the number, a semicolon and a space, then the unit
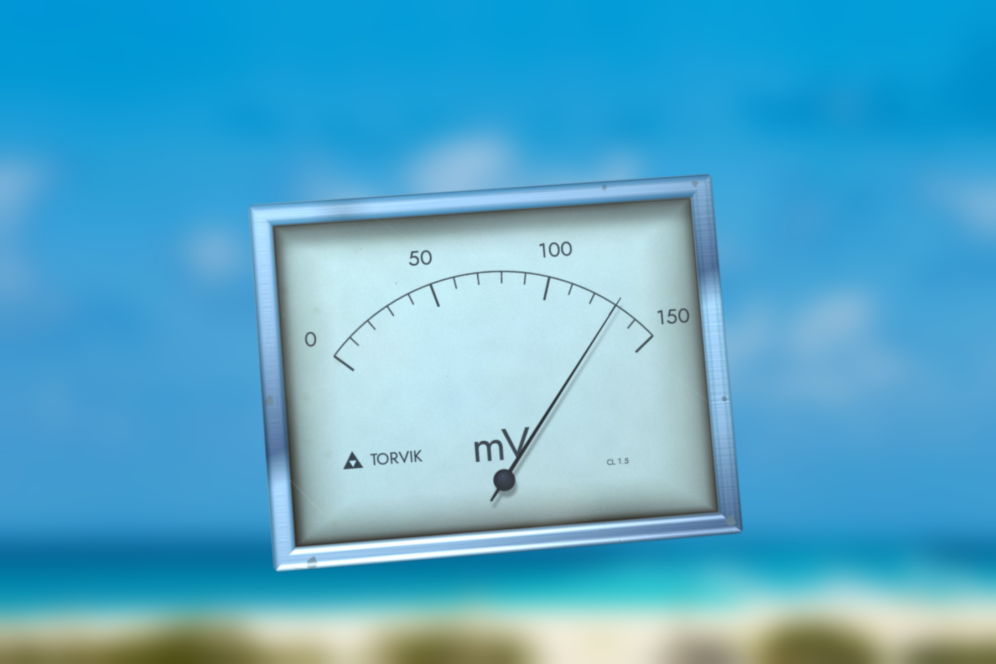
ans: 130; mV
